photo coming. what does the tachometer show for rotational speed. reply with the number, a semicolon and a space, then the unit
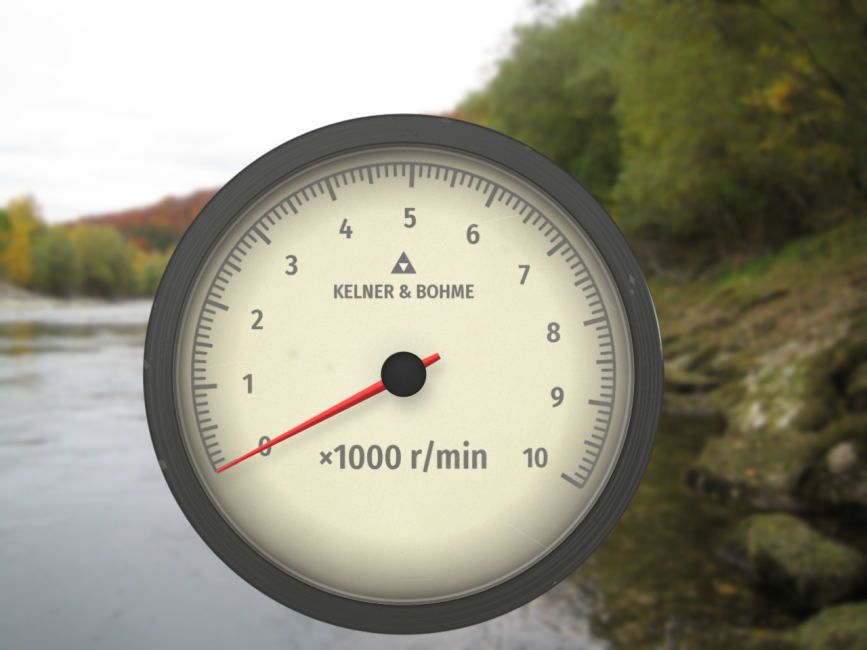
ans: 0; rpm
